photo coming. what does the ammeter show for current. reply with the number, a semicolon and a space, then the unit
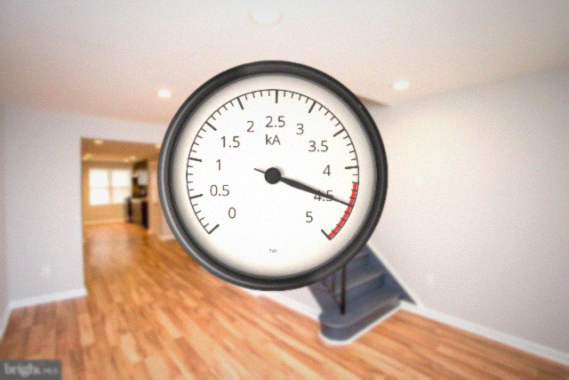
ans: 4.5; kA
